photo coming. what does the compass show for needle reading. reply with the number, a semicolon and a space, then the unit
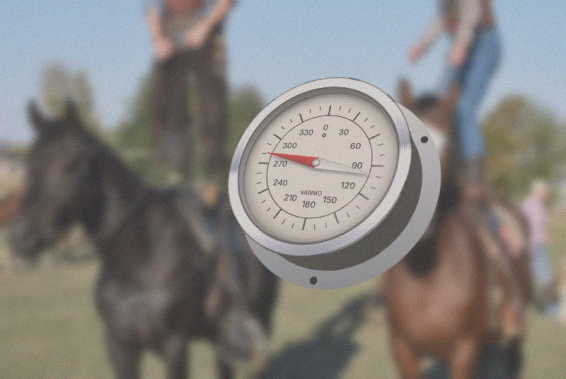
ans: 280; °
